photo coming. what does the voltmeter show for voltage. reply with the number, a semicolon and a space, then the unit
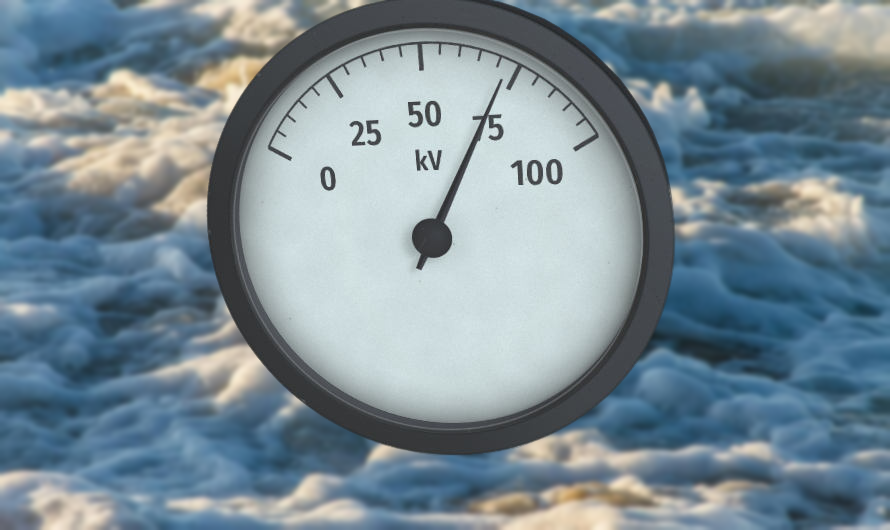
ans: 72.5; kV
